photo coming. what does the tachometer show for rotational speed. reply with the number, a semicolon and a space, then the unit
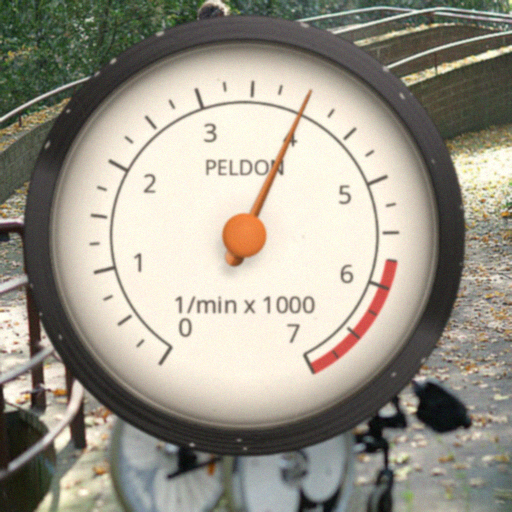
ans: 4000; rpm
